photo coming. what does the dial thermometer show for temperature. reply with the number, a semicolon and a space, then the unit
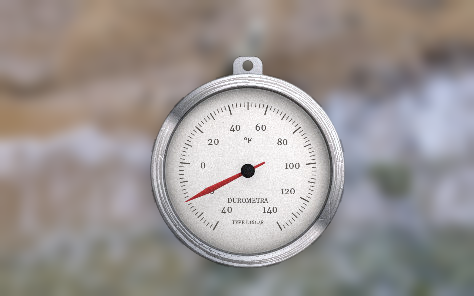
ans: -20; °F
